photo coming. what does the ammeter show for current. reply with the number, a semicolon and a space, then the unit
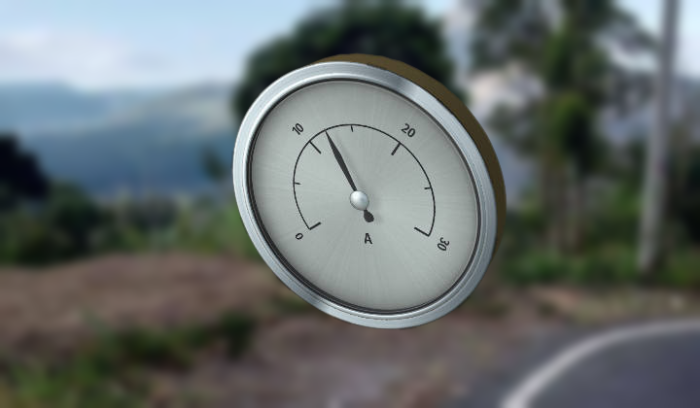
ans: 12.5; A
